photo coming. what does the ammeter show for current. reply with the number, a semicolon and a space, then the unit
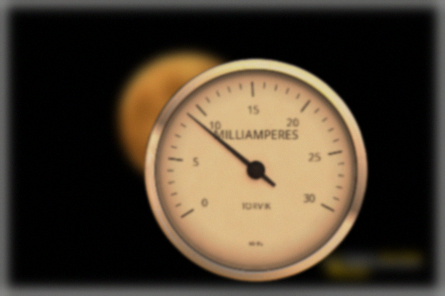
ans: 9; mA
